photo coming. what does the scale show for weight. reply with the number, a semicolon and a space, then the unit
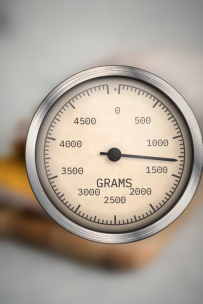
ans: 1300; g
